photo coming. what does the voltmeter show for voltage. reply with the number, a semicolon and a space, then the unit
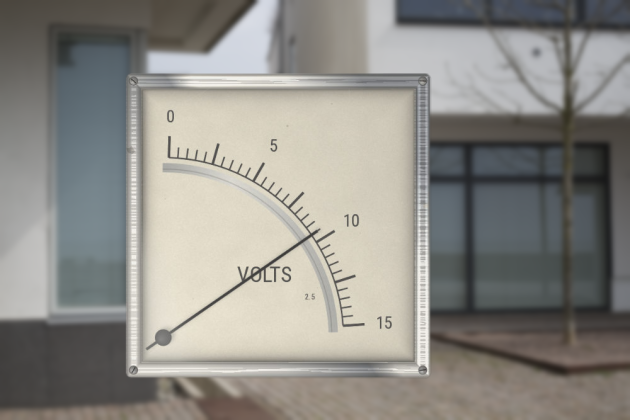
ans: 9.5; V
